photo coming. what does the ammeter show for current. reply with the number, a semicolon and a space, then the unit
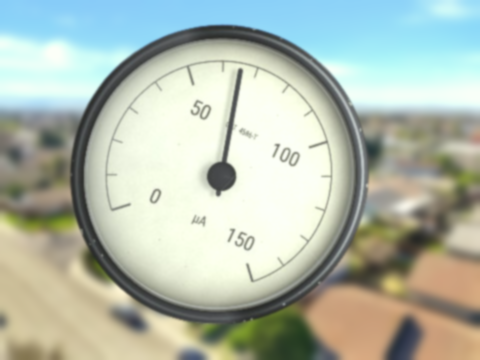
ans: 65; µA
